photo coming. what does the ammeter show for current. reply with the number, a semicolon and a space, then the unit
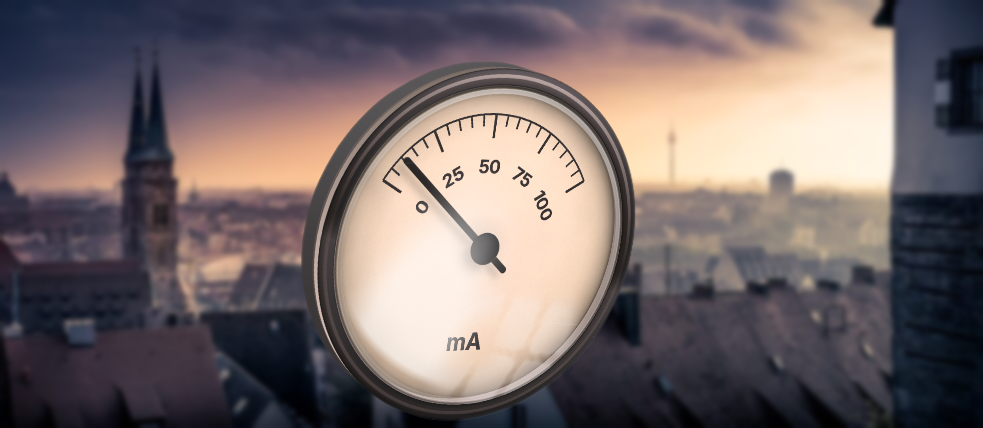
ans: 10; mA
